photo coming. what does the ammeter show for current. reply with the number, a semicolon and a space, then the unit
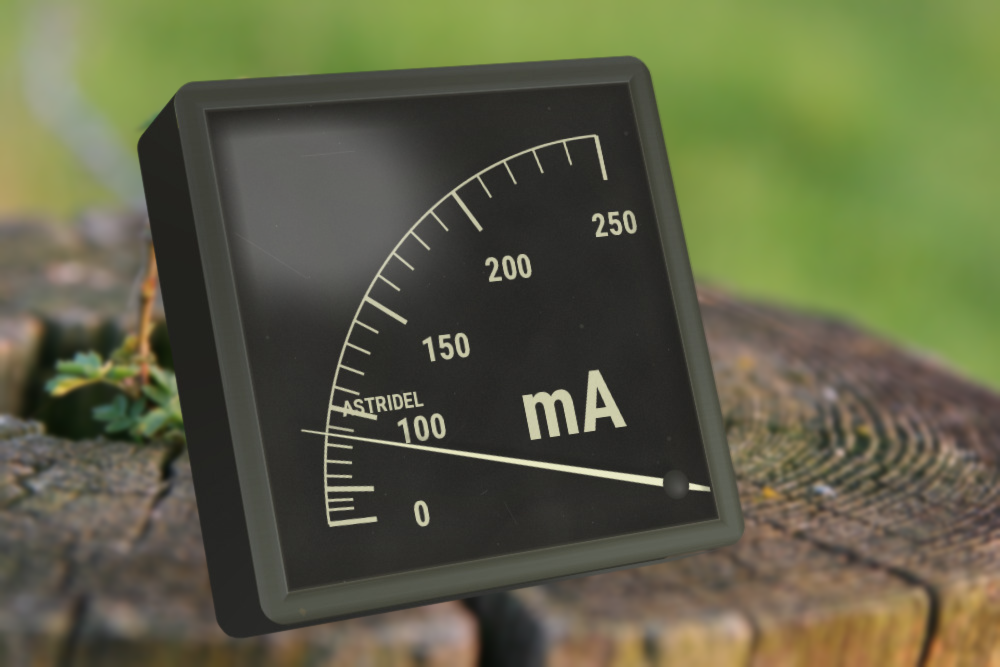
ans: 85; mA
